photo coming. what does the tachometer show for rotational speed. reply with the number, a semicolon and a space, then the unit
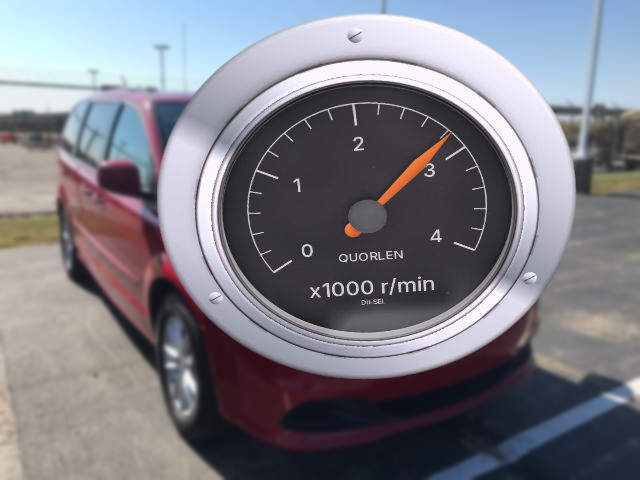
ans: 2800; rpm
